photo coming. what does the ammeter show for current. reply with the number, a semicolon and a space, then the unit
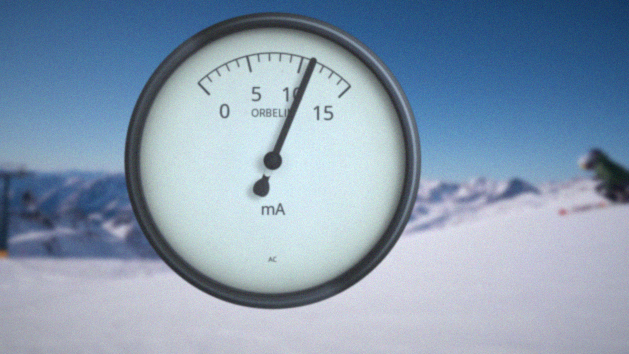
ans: 11; mA
